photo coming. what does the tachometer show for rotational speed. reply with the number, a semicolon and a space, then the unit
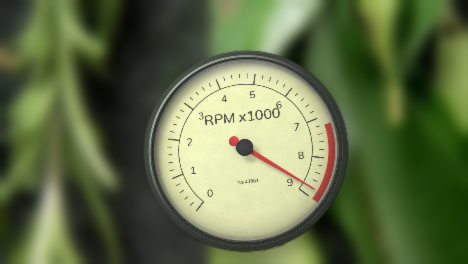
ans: 8800; rpm
